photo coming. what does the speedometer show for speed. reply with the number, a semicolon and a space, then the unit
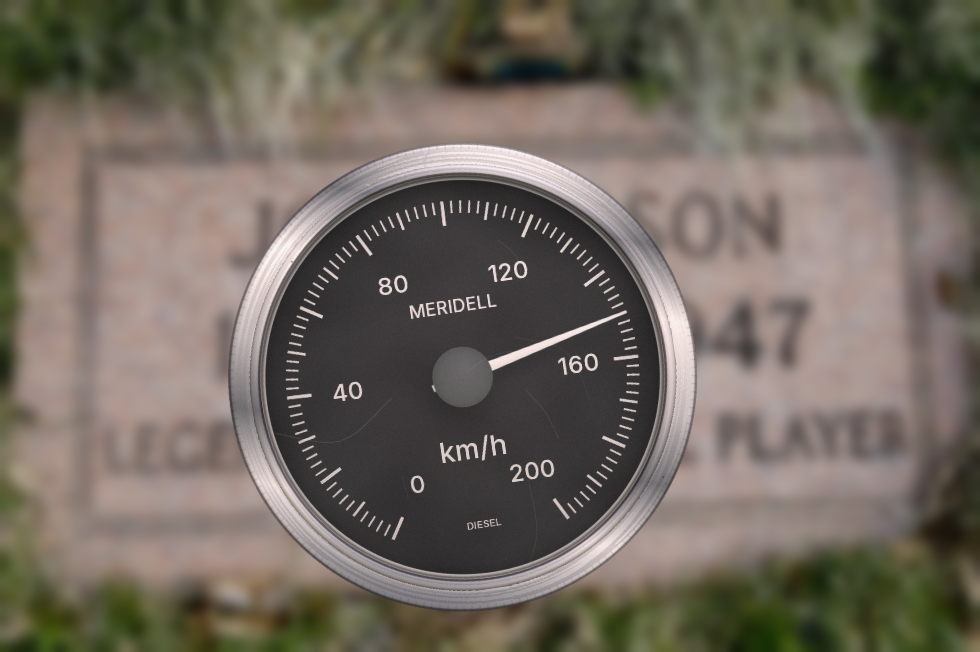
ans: 150; km/h
